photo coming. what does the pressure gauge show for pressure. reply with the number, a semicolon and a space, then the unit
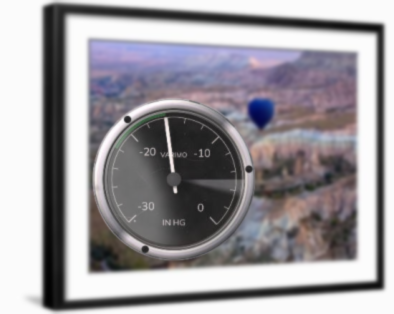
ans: -16; inHg
